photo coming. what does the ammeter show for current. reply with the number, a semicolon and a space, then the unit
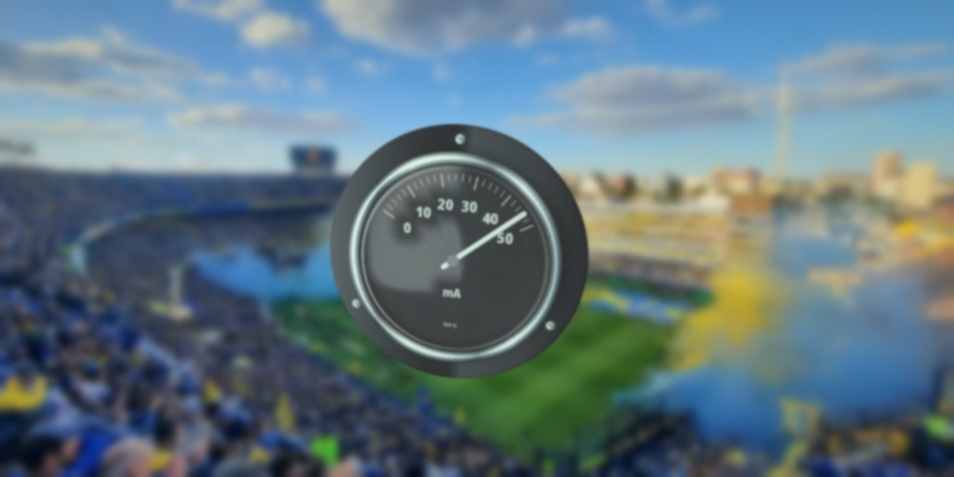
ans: 46; mA
